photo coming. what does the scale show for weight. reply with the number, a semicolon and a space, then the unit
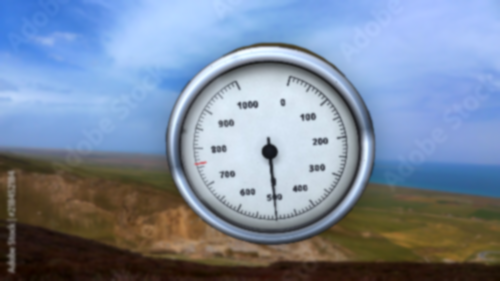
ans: 500; g
